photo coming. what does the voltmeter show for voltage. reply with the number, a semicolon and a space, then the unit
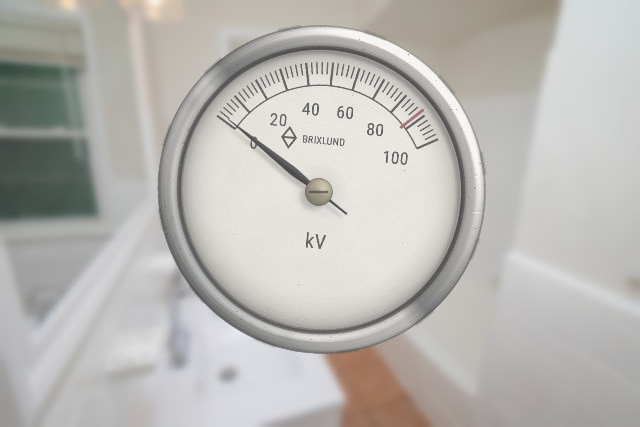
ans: 2; kV
